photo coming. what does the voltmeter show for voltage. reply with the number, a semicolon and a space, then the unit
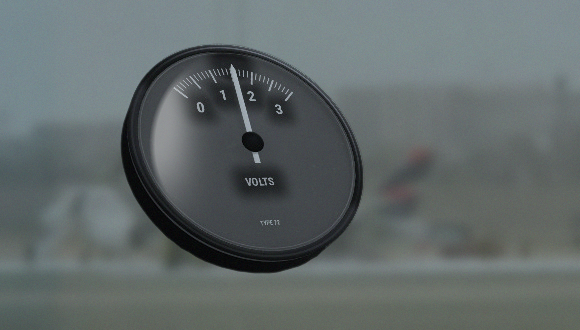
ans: 1.5; V
